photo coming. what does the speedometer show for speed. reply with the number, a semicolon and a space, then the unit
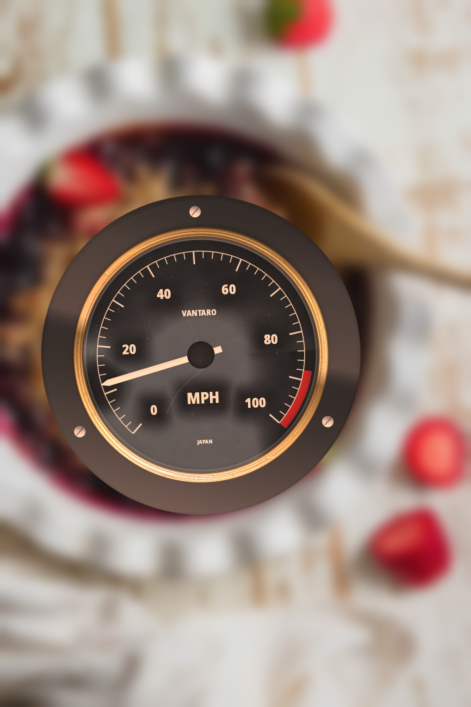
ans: 12; mph
